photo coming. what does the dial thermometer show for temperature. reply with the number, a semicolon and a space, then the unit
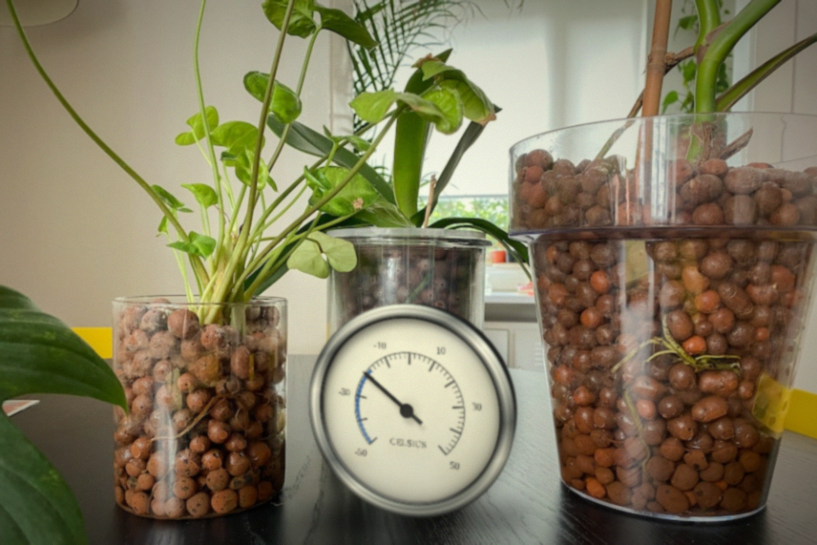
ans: -20; °C
